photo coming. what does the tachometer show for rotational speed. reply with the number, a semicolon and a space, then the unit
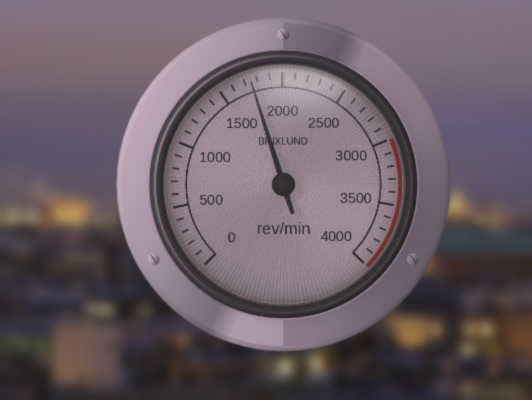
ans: 1750; rpm
